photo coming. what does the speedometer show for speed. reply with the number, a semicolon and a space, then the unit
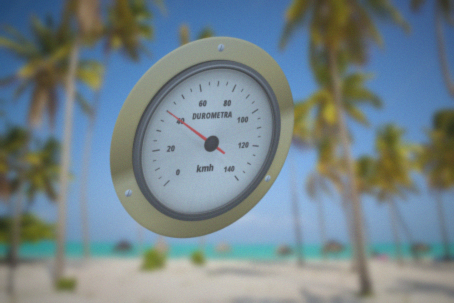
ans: 40; km/h
